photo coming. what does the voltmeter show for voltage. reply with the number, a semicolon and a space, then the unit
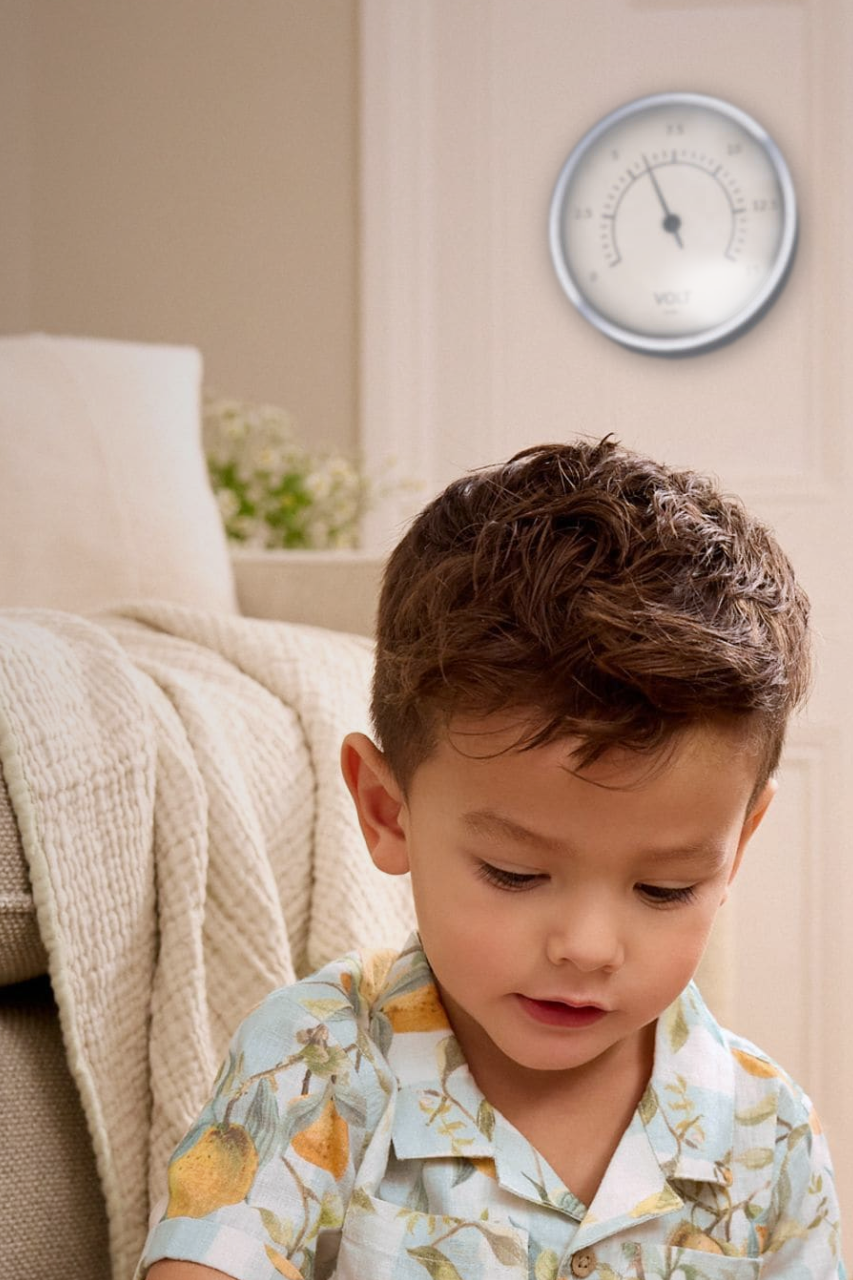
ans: 6; V
